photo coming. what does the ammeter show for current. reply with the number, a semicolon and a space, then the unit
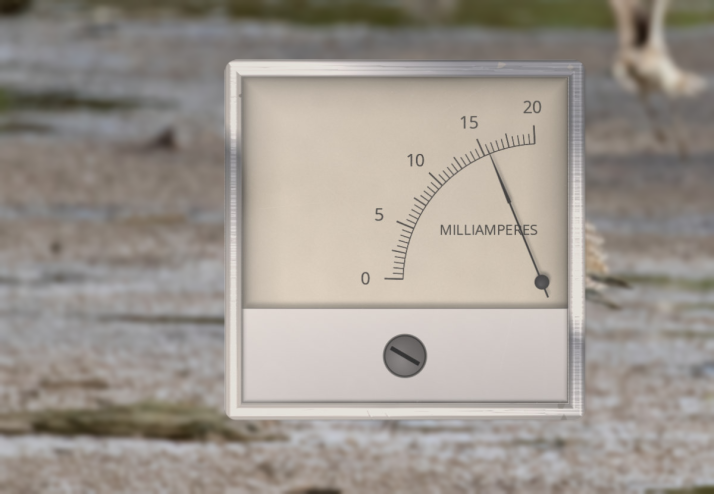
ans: 15.5; mA
